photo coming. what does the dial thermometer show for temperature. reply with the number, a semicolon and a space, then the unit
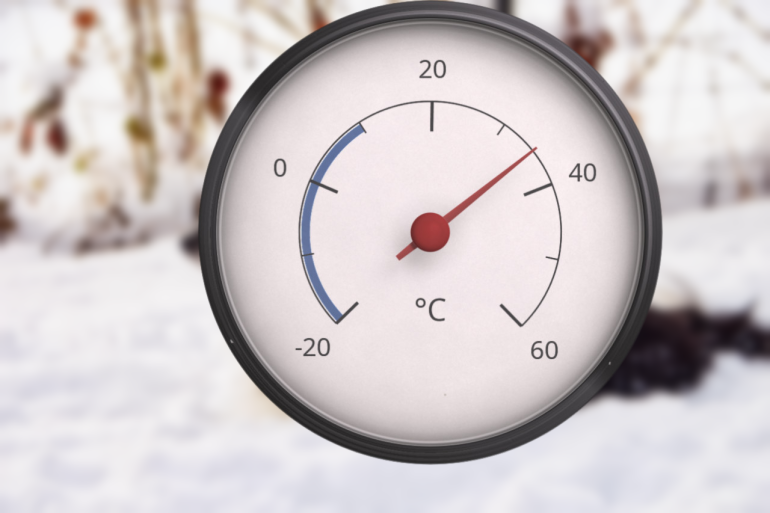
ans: 35; °C
